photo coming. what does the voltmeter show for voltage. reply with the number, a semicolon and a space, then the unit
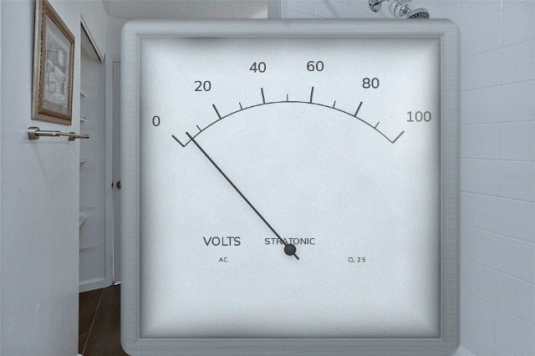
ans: 5; V
